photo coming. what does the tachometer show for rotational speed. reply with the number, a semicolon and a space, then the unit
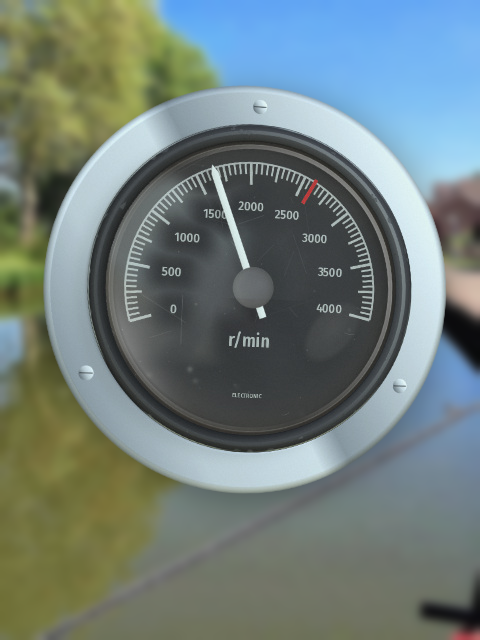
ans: 1650; rpm
